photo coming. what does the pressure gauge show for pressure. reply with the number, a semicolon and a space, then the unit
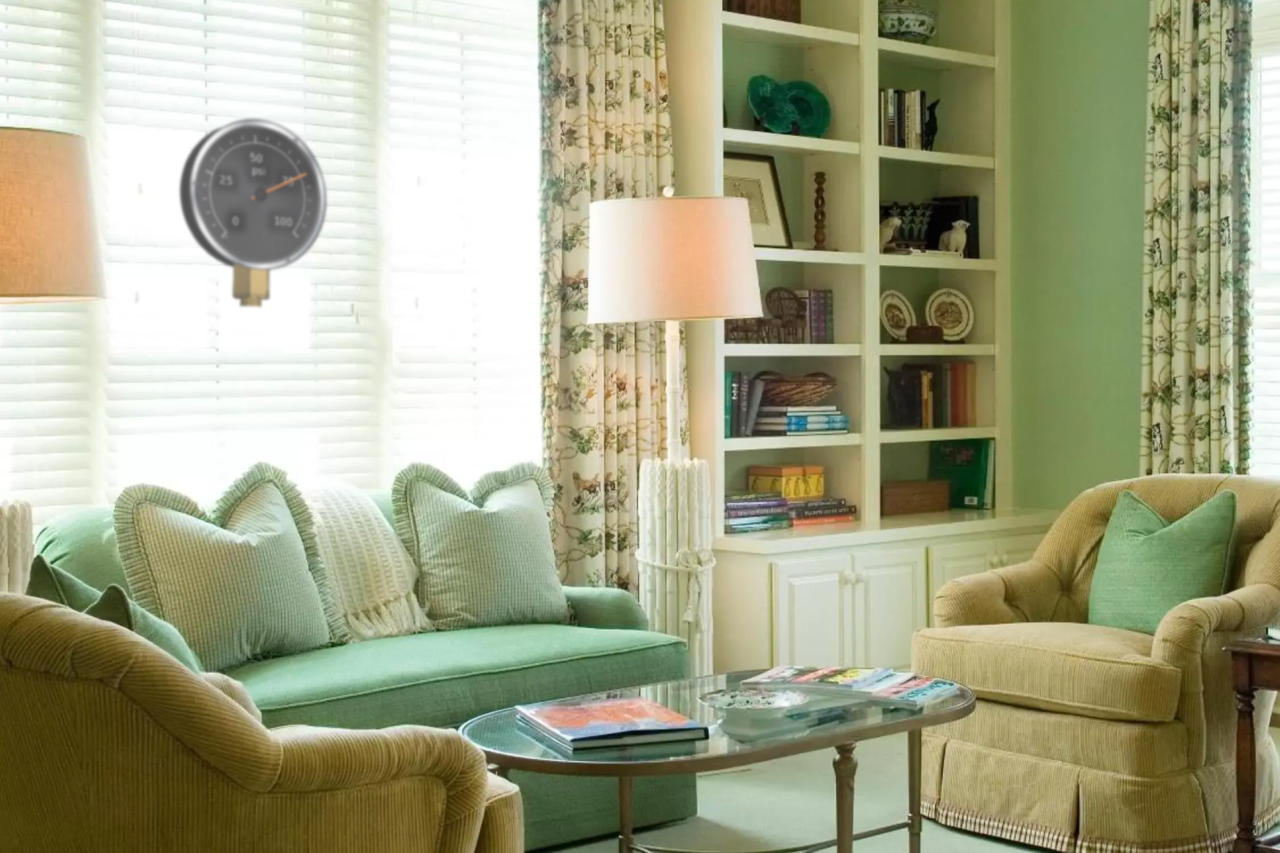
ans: 75; psi
